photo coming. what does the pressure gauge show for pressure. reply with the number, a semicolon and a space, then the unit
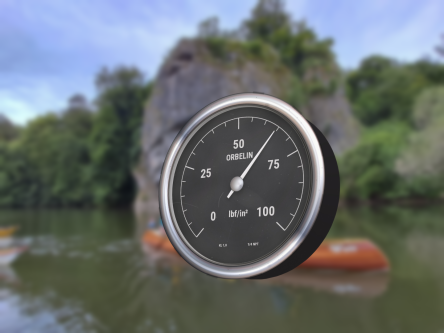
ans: 65; psi
